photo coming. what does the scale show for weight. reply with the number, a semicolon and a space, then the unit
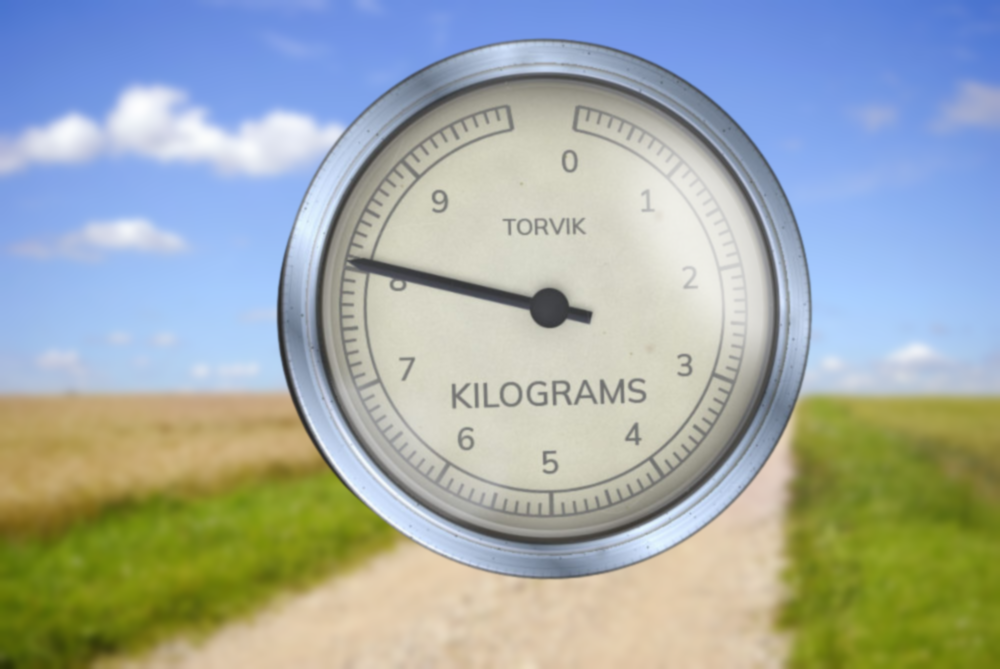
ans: 8.05; kg
